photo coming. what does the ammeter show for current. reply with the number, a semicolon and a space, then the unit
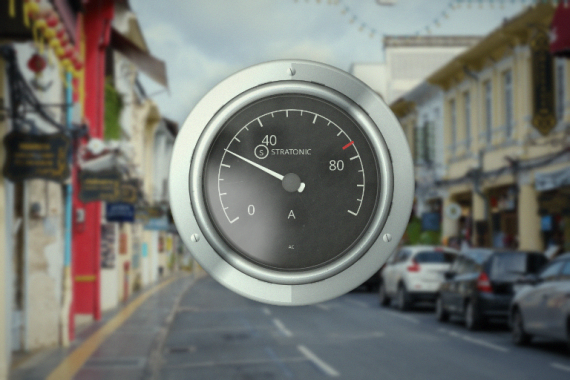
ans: 25; A
